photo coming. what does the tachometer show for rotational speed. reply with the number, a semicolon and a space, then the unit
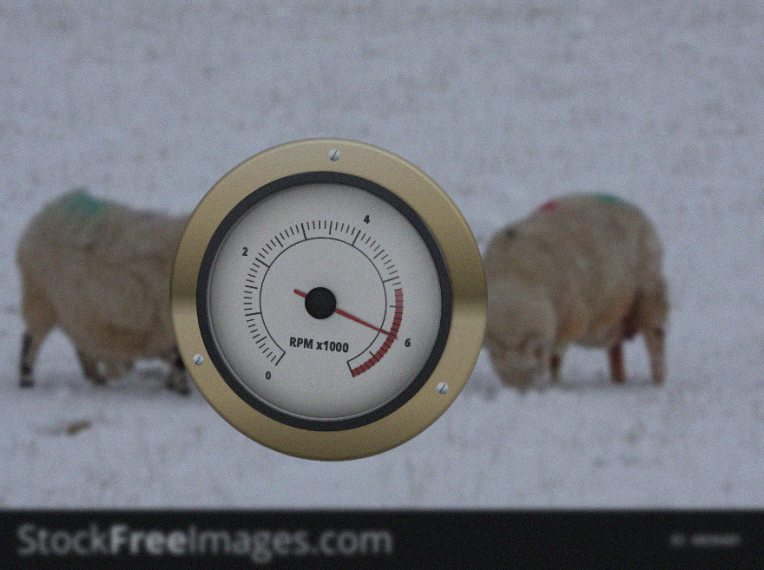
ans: 6000; rpm
